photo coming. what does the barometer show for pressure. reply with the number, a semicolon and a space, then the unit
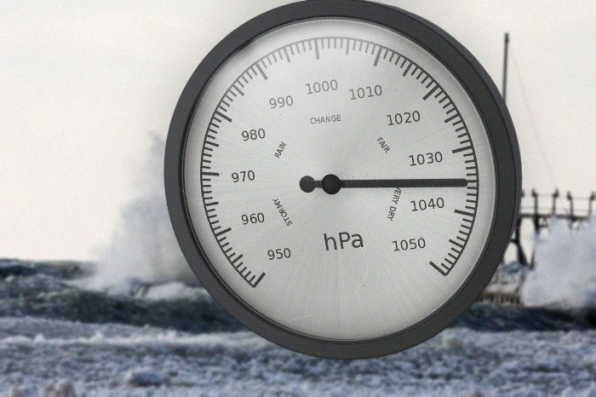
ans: 1035; hPa
